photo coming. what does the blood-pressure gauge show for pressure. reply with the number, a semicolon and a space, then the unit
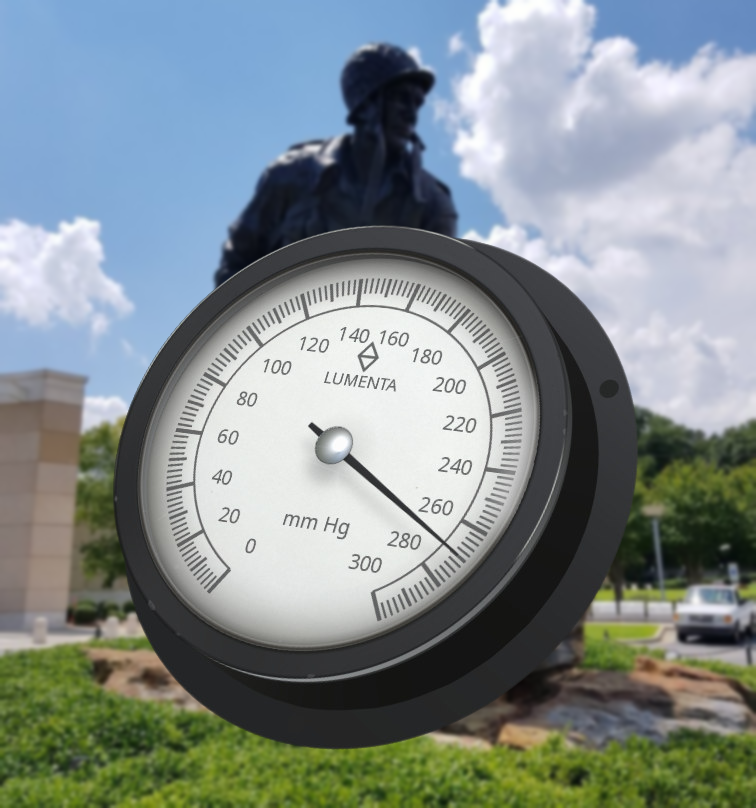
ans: 270; mmHg
